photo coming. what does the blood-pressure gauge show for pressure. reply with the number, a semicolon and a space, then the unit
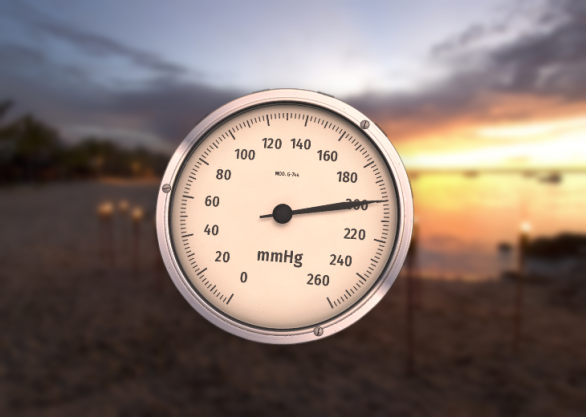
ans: 200; mmHg
